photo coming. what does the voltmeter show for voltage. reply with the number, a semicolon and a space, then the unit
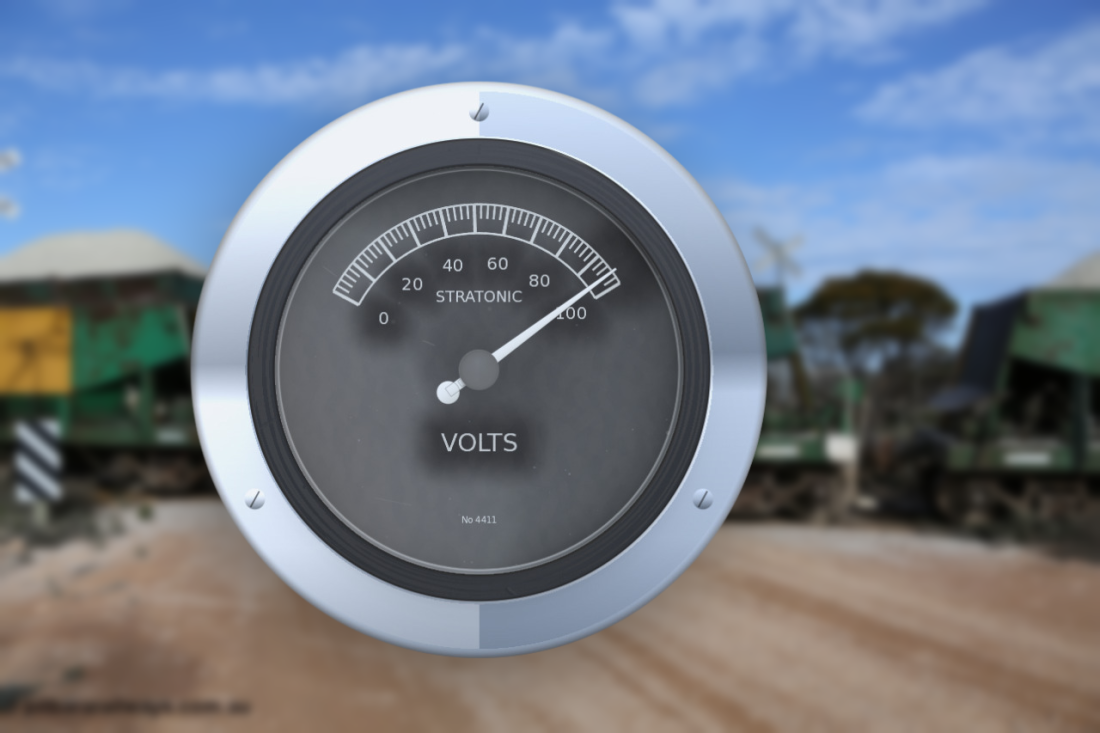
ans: 96; V
